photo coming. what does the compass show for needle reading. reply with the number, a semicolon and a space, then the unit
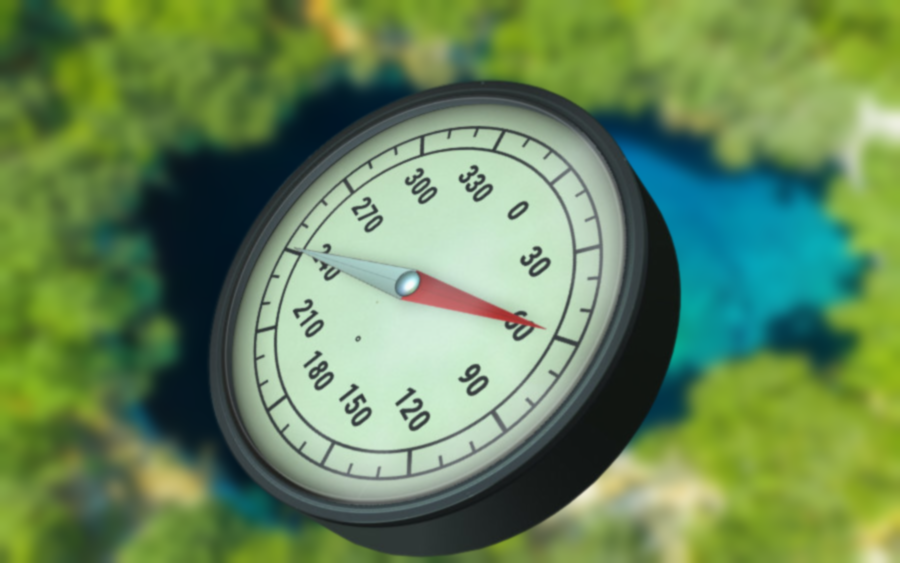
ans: 60; °
